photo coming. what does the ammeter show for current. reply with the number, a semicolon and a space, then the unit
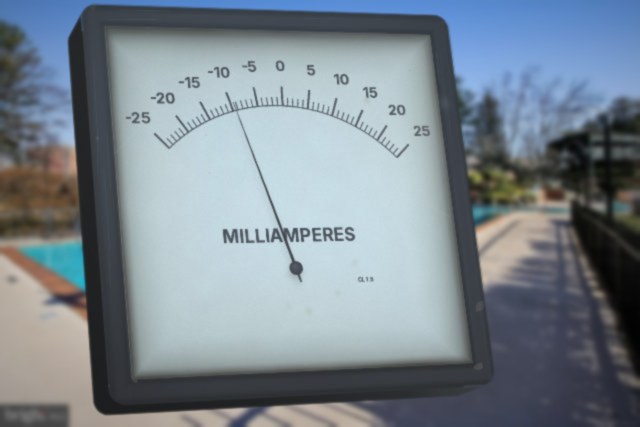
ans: -10; mA
